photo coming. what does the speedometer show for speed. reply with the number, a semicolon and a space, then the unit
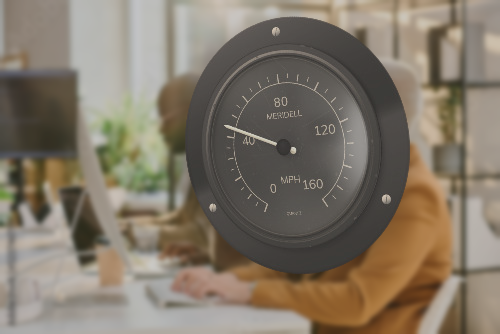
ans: 45; mph
